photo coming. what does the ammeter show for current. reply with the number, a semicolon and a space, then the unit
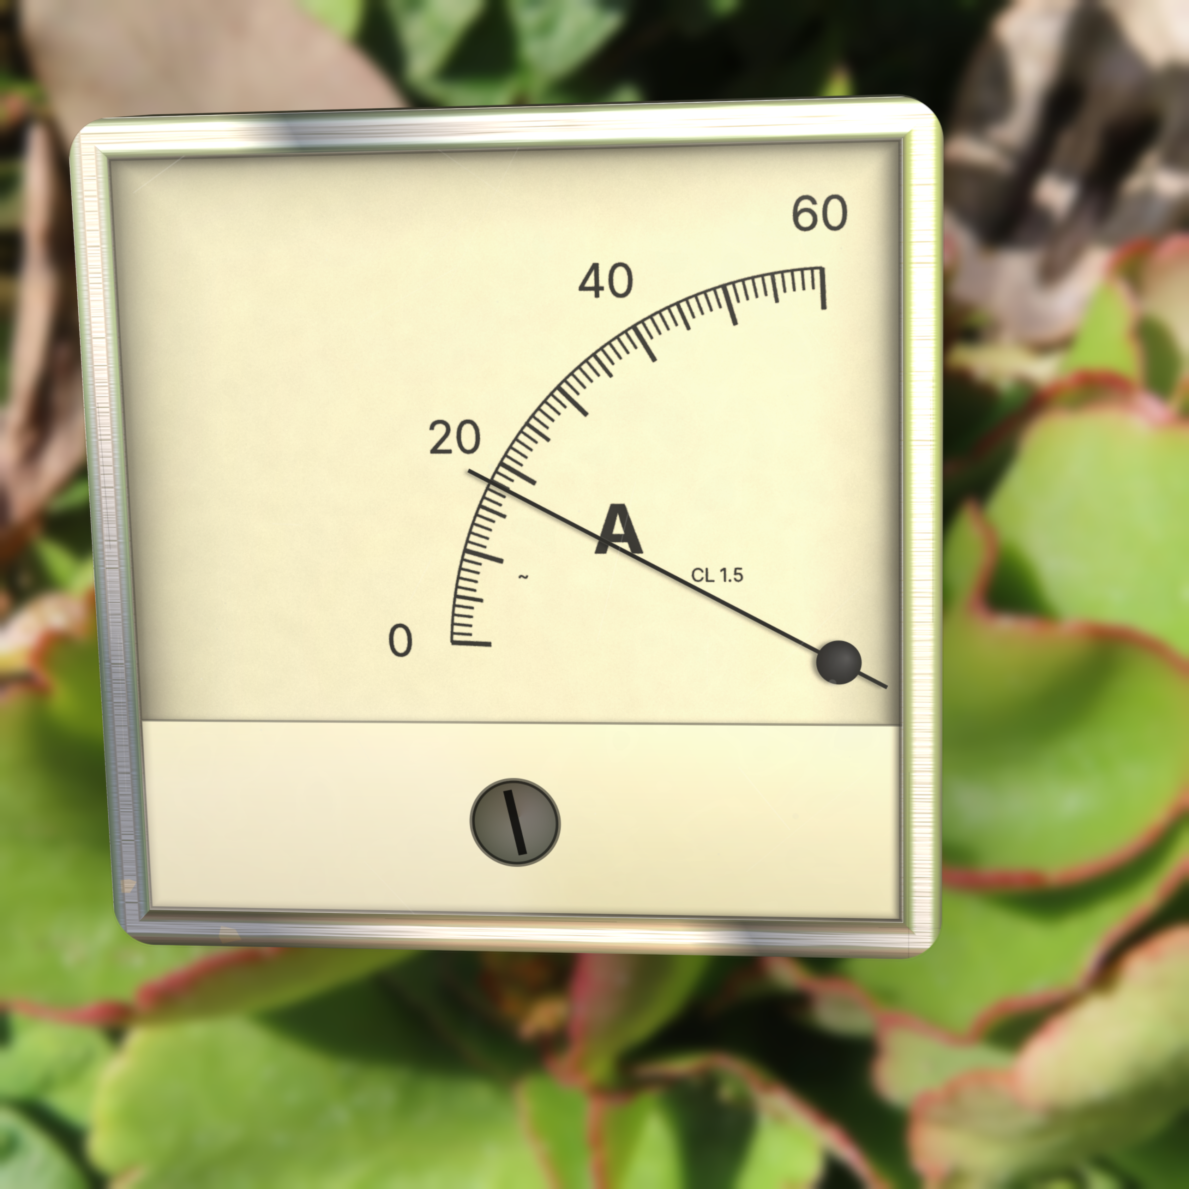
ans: 18; A
